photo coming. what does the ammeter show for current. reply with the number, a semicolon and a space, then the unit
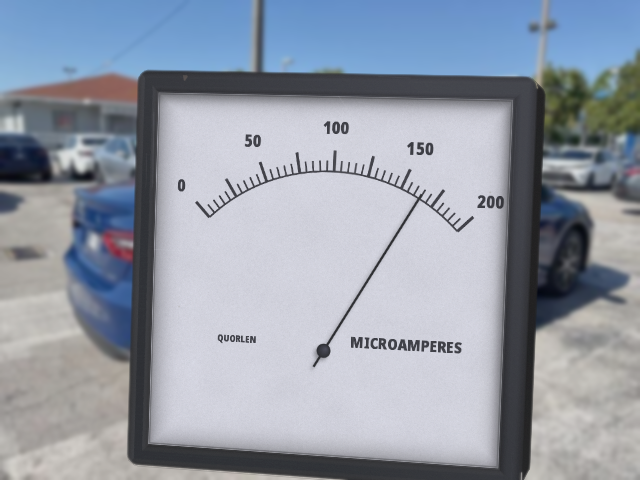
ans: 165; µA
